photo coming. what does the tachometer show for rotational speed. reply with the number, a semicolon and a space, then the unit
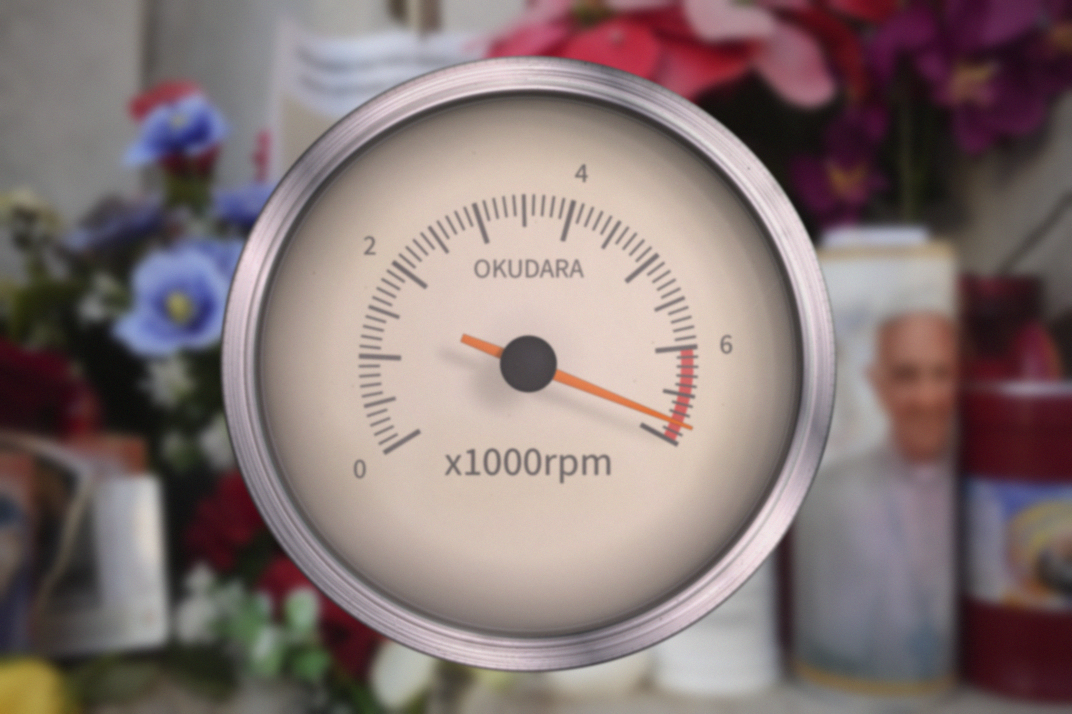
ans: 6800; rpm
